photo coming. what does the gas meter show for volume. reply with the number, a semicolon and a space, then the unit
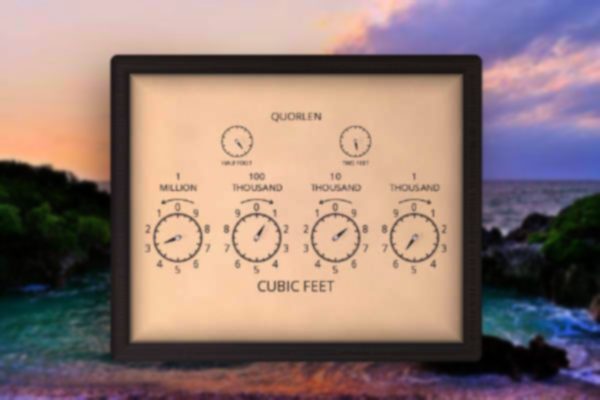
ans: 308600; ft³
